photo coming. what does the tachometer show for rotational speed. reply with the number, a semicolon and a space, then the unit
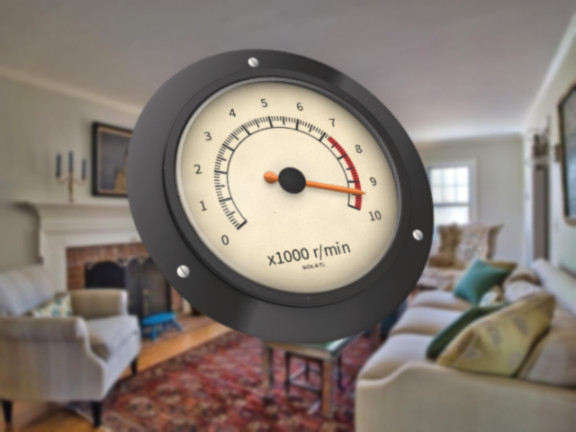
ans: 9500; rpm
